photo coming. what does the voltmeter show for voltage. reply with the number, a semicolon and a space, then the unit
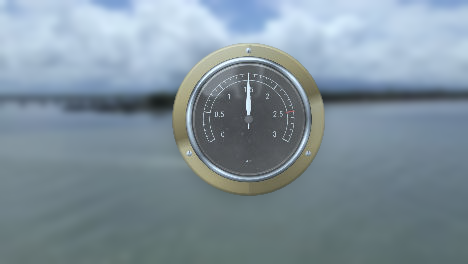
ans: 1.5; V
